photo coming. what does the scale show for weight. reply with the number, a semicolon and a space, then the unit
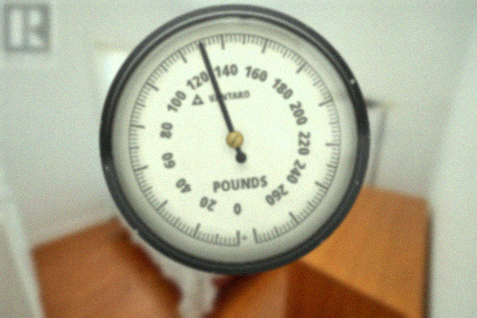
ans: 130; lb
